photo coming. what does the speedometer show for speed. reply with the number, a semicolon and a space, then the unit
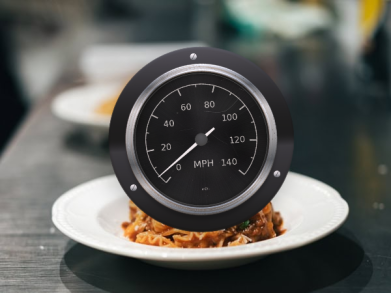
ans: 5; mph
